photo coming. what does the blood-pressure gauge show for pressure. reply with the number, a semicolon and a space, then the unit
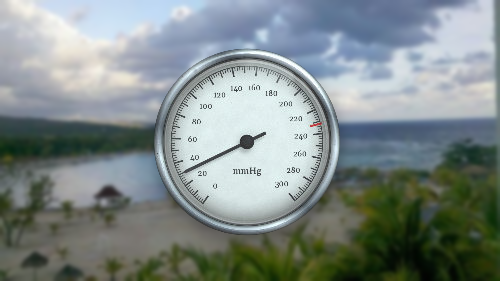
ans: 30; mmHg
